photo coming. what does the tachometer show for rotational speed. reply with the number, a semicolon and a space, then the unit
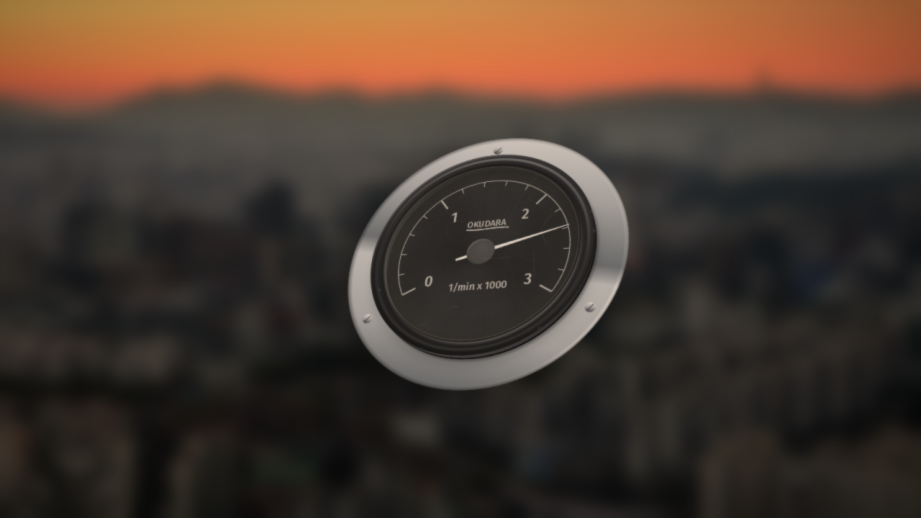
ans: 2400; rpm
